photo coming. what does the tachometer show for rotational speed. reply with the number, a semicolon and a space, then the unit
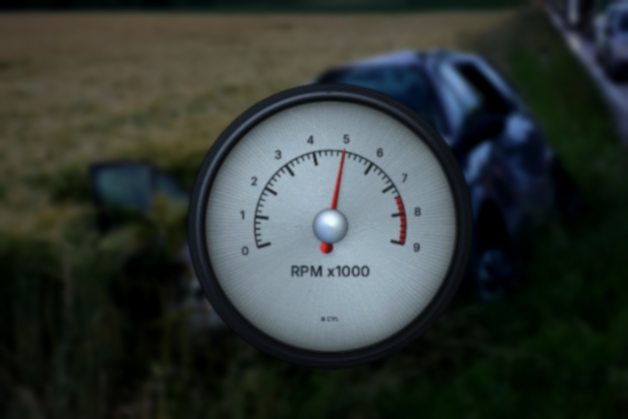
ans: 5000; rpm
